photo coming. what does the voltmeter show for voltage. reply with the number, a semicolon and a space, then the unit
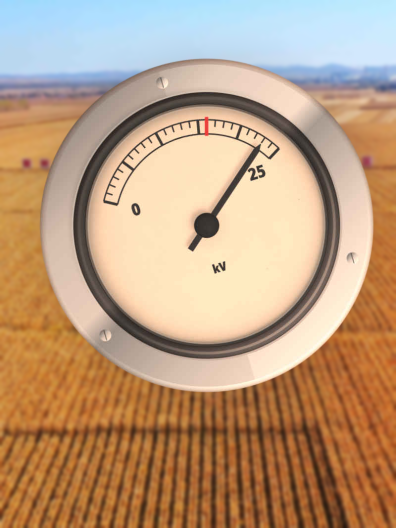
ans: 23; kV
